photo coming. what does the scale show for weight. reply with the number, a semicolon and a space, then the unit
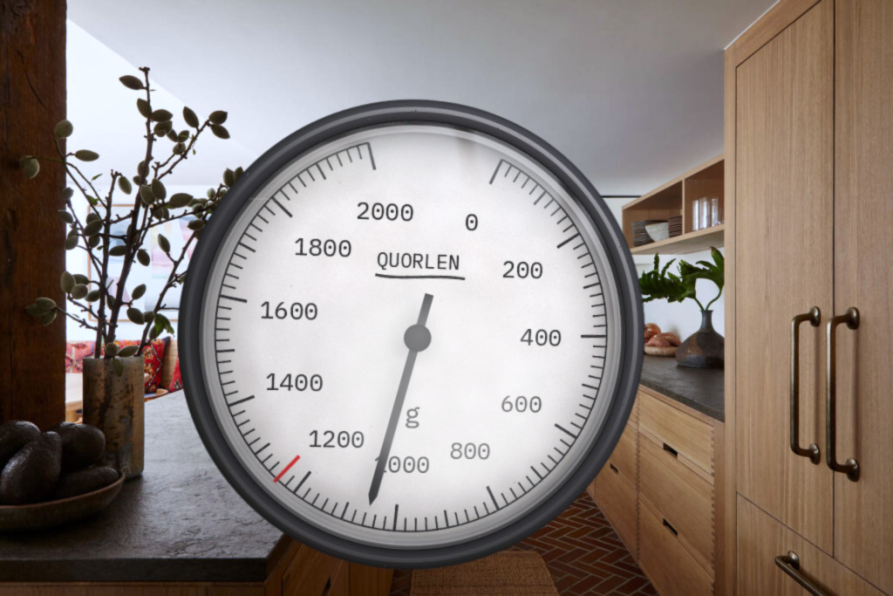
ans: 1060; g
